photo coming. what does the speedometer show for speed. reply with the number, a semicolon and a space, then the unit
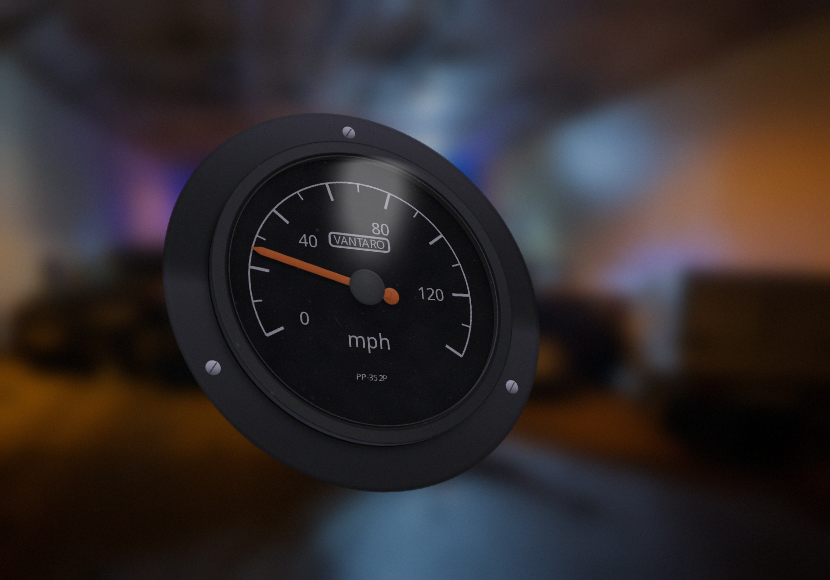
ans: 25; mph
